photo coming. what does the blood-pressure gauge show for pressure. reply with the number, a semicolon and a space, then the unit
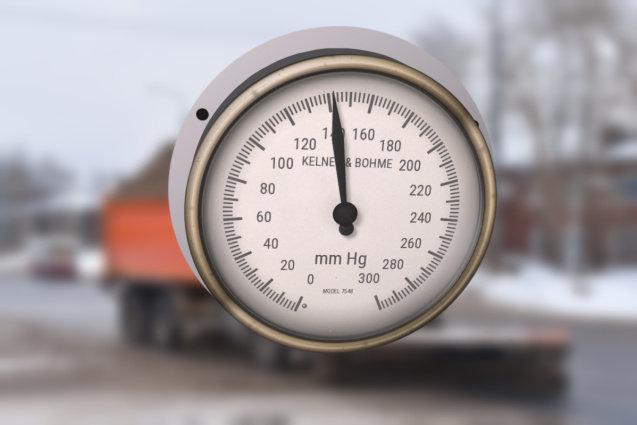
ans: 142; mmHg
